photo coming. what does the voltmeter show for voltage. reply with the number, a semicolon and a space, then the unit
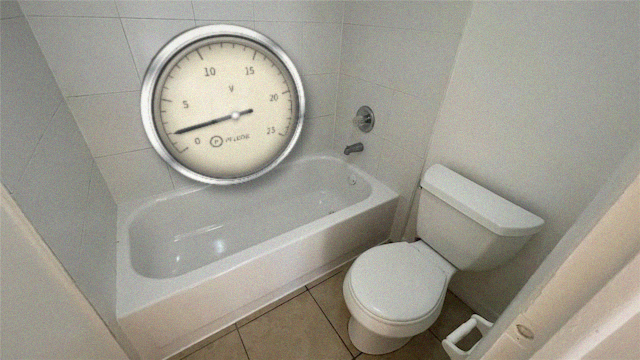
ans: 2; V
